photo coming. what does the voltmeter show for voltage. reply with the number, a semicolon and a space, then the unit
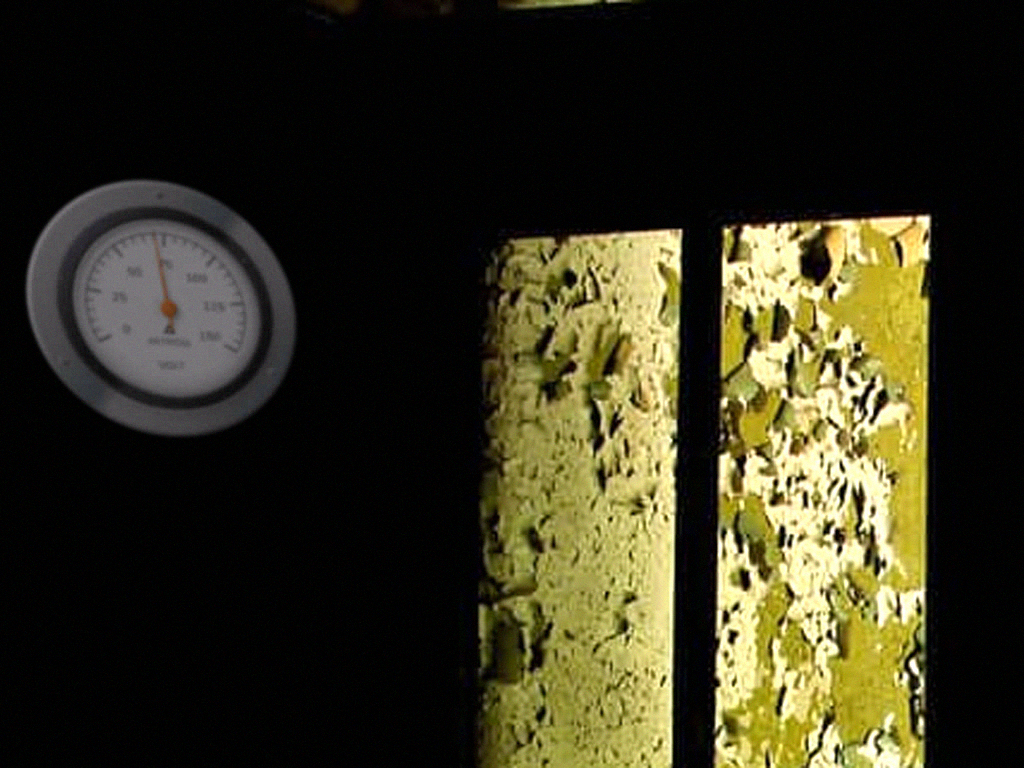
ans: 70; V
